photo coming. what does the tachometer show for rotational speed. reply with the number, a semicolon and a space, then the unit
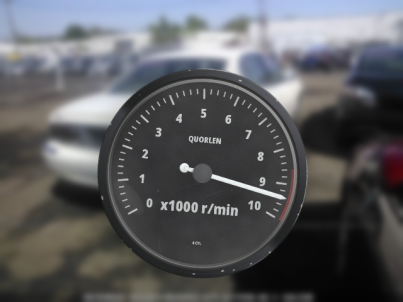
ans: 9400; rpm
